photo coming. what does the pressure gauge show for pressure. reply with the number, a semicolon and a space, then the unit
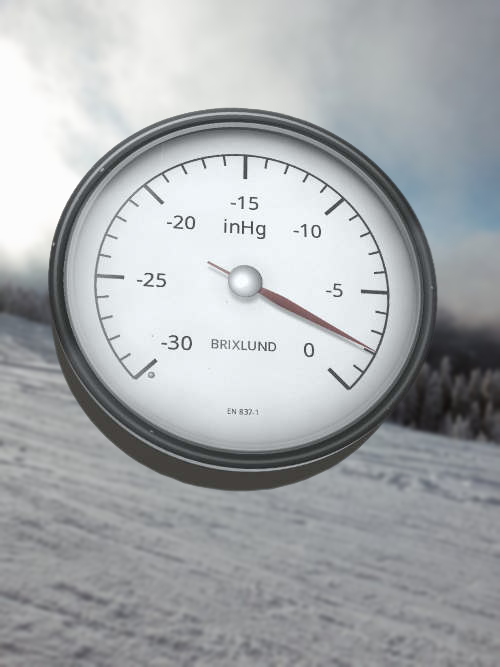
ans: -2; inHg
